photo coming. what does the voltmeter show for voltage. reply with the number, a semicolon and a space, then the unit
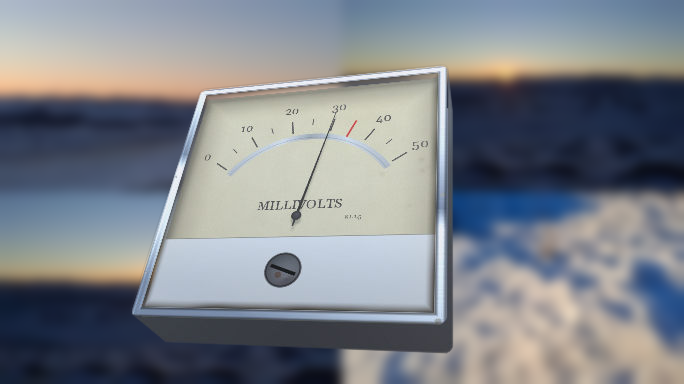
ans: 30; mV
